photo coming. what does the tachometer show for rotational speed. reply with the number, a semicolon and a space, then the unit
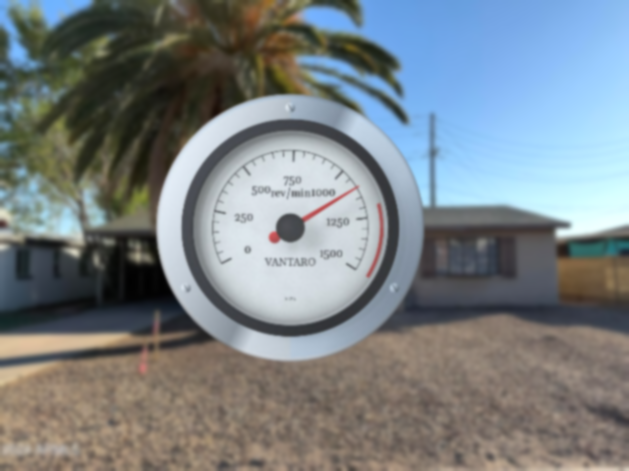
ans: 1100; rpm
